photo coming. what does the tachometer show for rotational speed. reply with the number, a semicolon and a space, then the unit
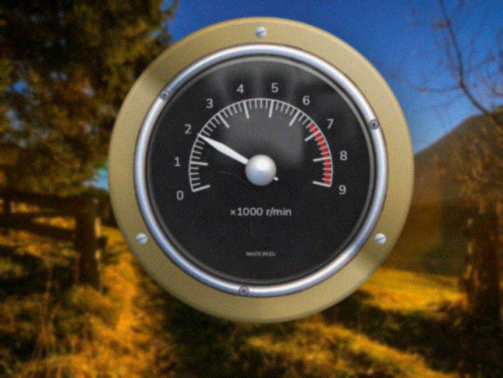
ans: 2000; rpm
